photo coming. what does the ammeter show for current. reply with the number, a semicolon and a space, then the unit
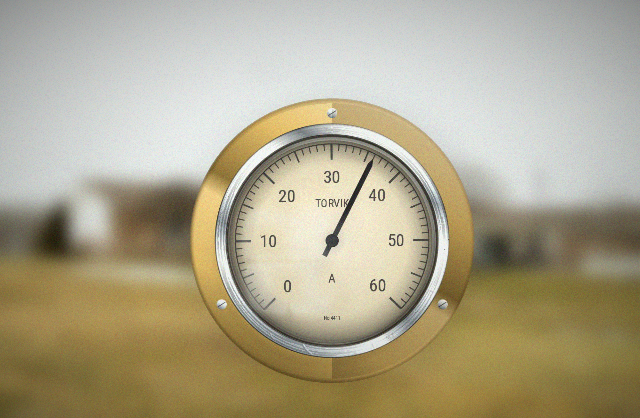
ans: 36; A
